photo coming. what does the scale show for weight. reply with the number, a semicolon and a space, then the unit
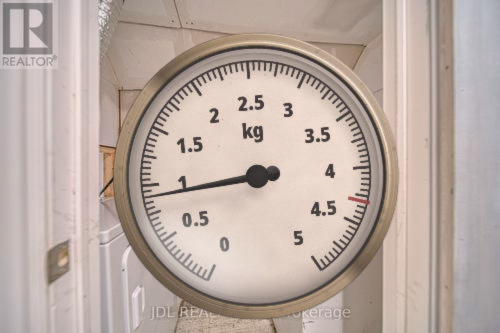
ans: 0.9; kg
